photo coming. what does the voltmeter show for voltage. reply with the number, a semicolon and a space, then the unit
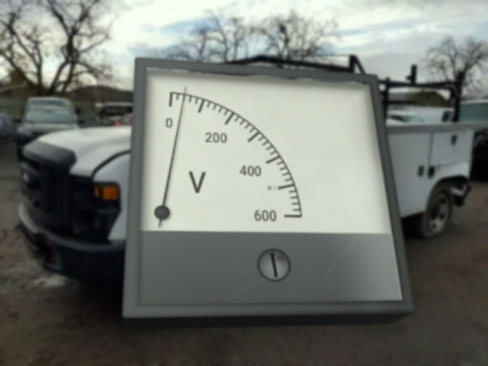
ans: 40; V
